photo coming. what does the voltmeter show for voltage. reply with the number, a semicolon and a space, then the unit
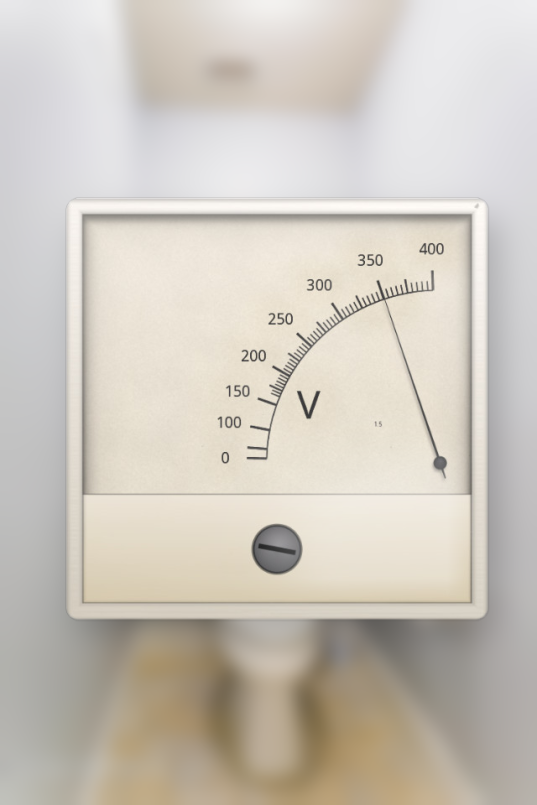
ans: 350; V
